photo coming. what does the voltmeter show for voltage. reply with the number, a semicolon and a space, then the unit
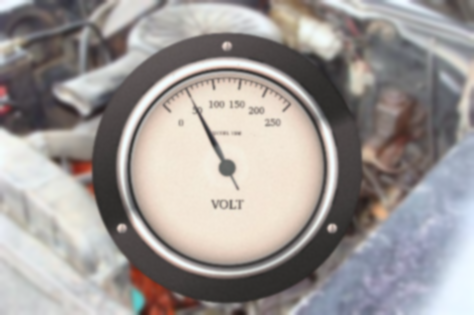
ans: 50; V
